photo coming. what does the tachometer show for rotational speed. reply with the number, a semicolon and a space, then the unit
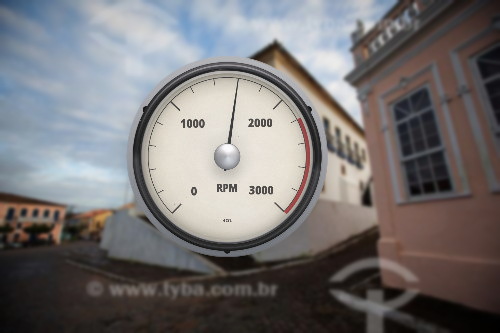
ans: 1600; rpm
